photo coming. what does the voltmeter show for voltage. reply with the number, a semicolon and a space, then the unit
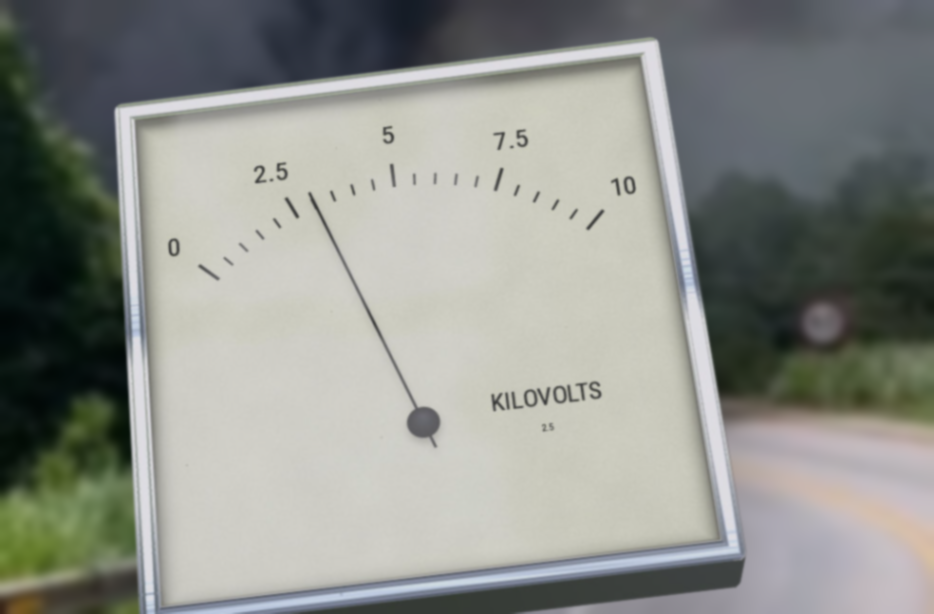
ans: 3; kV
